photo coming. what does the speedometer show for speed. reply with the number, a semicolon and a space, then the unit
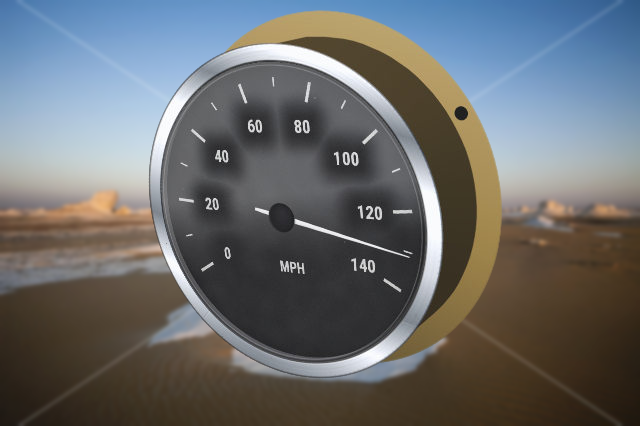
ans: 130; mph
